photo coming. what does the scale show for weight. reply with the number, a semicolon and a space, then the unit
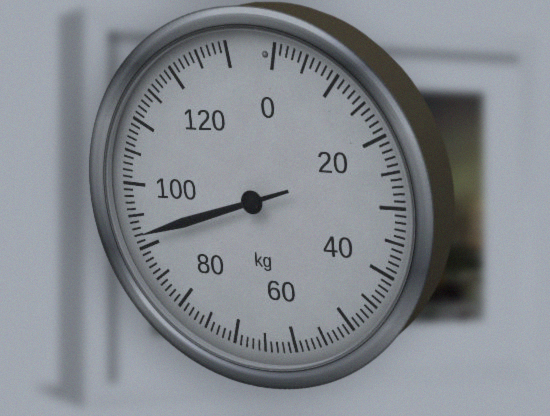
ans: 92; kg
